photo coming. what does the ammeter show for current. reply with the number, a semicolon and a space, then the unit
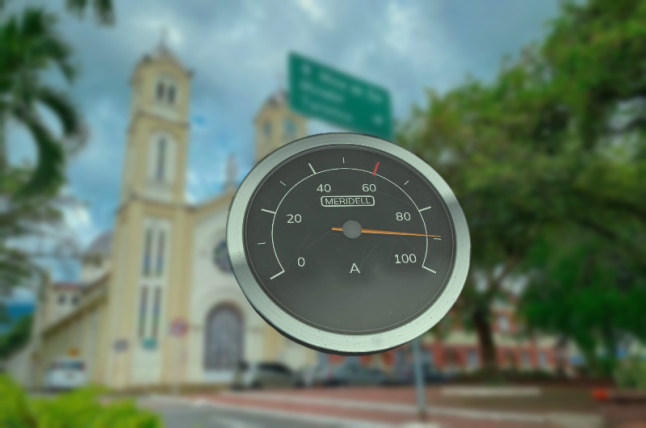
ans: 90; A
